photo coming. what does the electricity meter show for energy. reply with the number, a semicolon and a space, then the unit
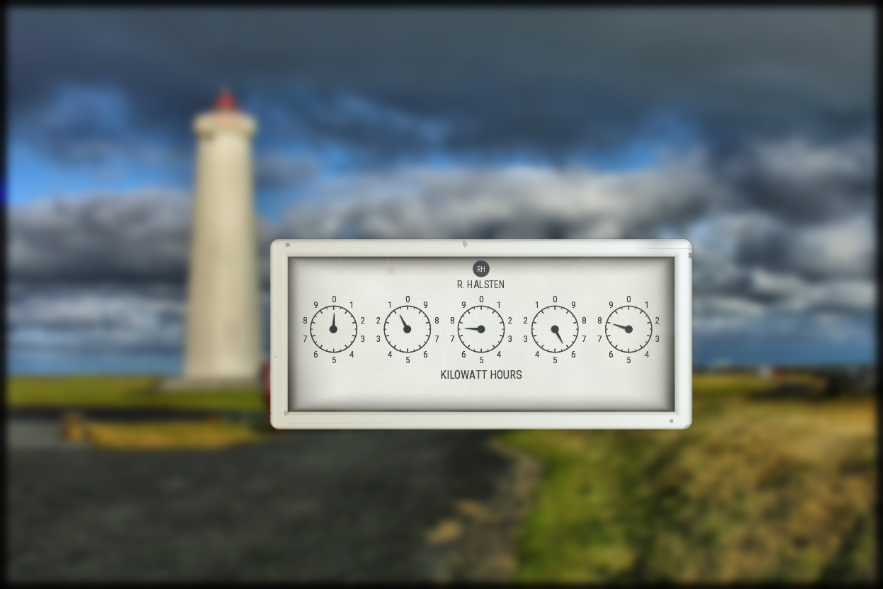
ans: 758; kWh
